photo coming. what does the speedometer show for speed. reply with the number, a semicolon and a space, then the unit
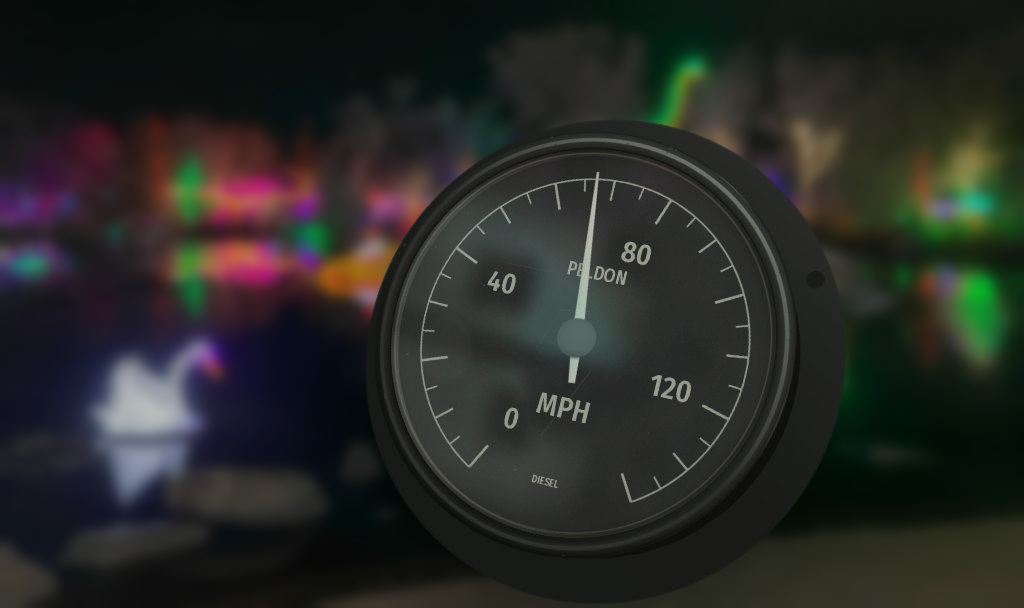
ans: 67.5; mph
